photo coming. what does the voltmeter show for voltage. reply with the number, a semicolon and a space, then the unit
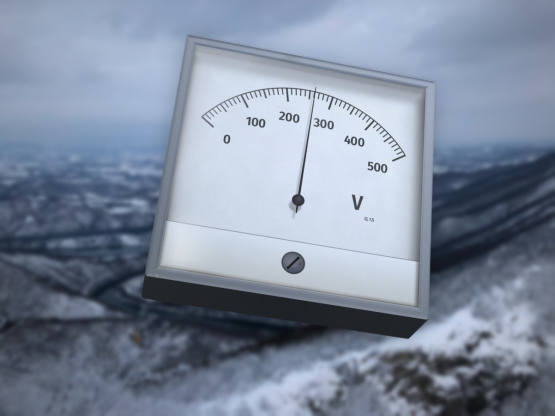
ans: 260; V
